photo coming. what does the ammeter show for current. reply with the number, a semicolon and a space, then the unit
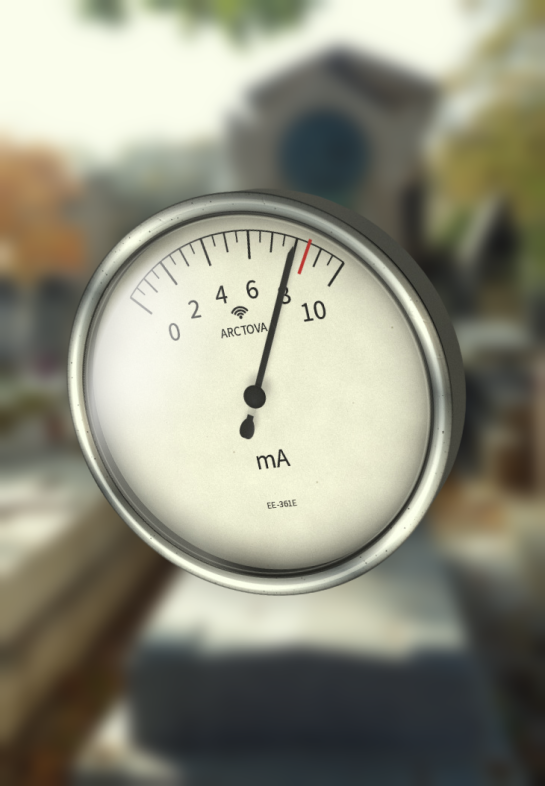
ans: 8; mA
